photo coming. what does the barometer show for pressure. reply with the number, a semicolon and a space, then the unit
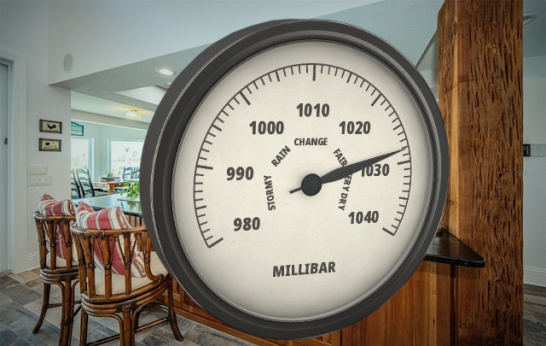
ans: 1028; mbar
